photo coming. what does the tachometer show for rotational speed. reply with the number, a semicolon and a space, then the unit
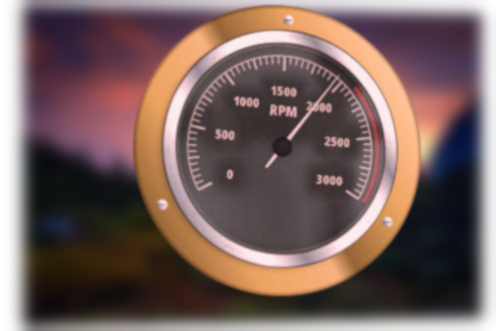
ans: 1950; rpm
